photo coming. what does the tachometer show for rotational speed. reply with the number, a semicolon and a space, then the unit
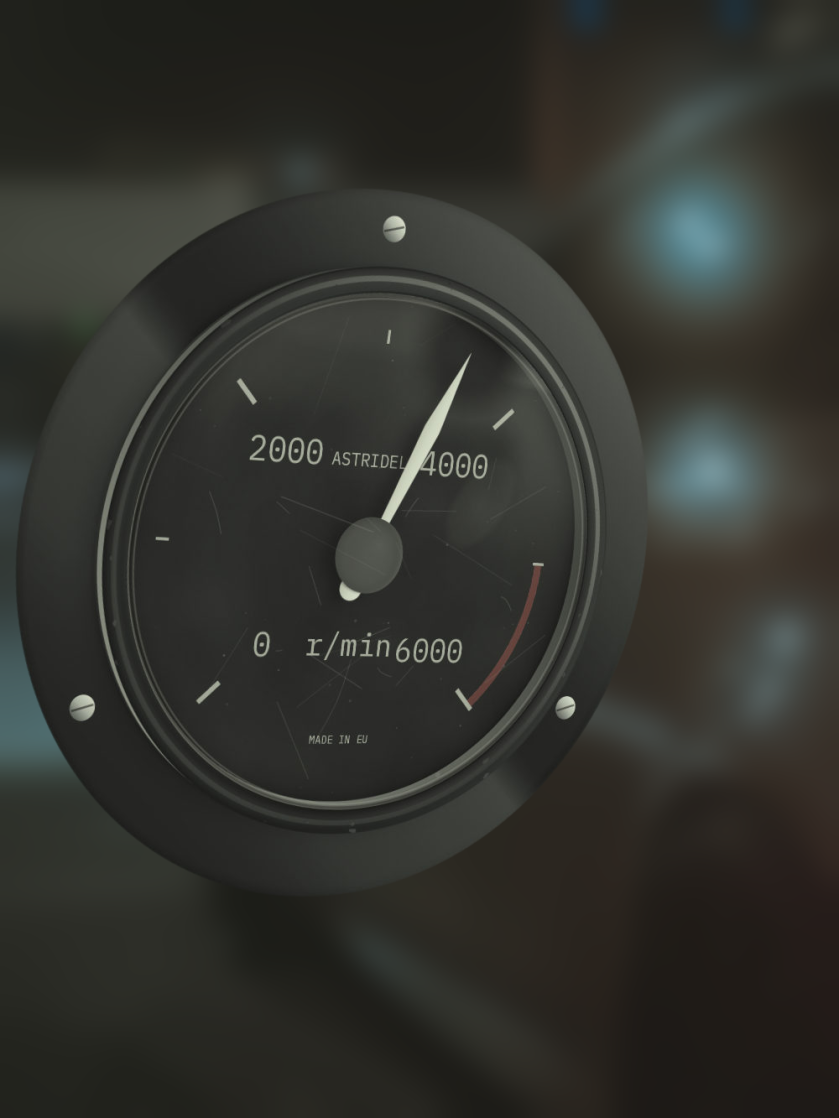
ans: 3500; rpm
